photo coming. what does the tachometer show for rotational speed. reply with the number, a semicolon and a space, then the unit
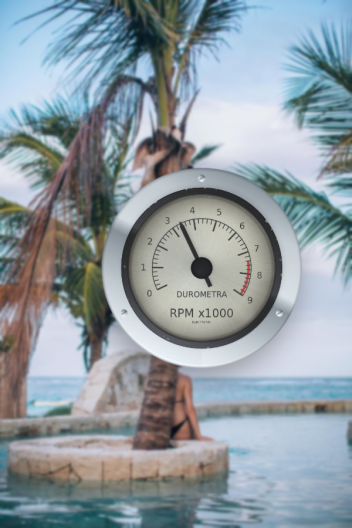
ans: 3400; rpm
